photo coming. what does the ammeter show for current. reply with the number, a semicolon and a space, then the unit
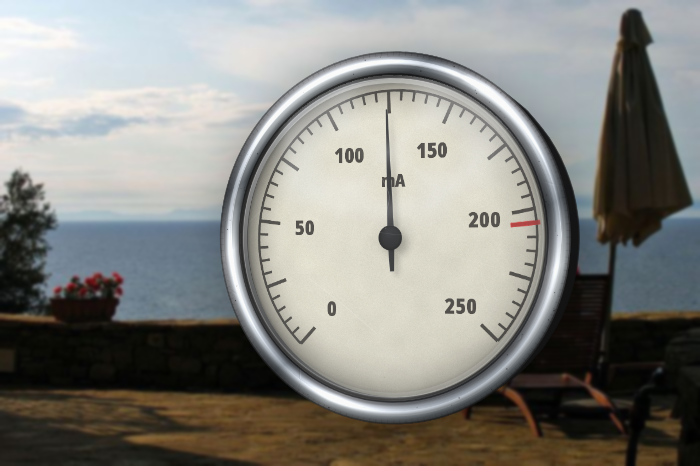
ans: 125; mA
